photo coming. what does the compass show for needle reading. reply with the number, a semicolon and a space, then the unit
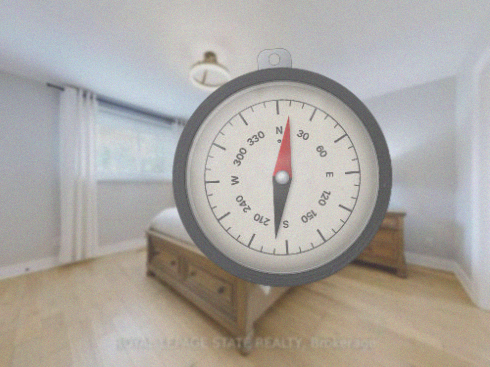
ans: 10; °
